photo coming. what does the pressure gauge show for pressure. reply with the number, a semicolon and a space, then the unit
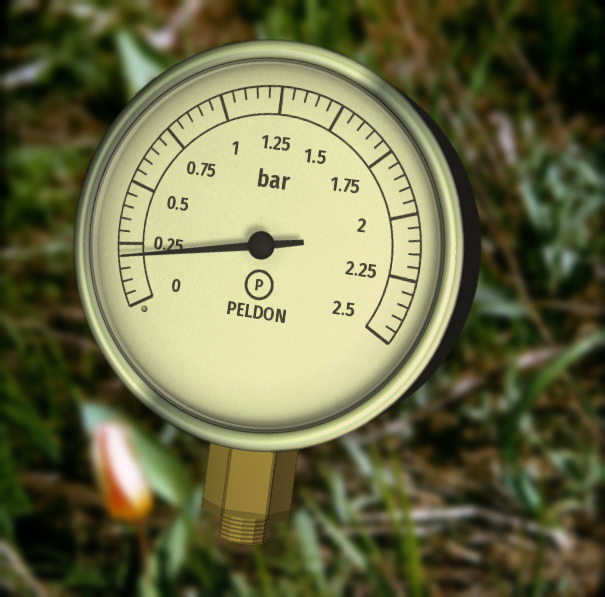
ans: 0.2; bar
